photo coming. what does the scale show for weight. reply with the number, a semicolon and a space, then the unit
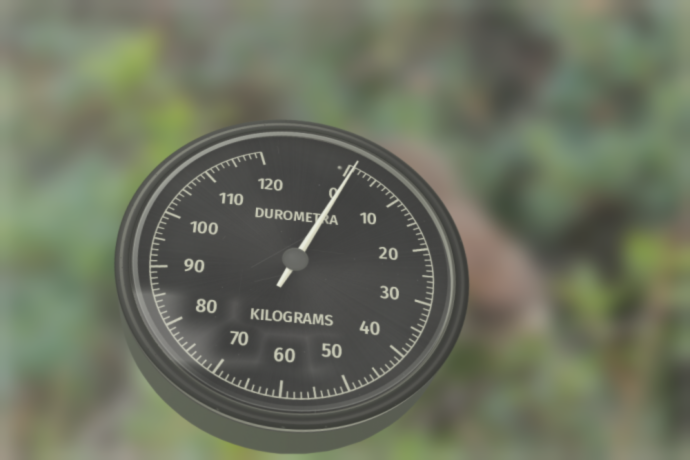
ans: 1; kg
